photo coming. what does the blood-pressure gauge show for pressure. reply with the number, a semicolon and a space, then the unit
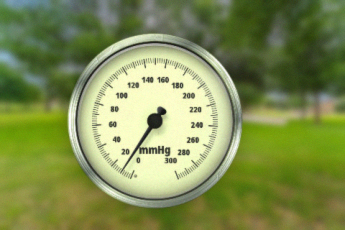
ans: 10; mmHg
